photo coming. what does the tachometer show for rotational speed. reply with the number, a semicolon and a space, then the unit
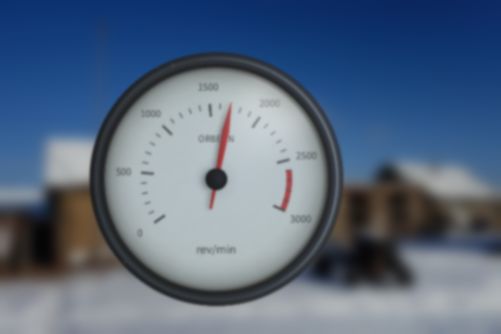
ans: 1700; rpm
